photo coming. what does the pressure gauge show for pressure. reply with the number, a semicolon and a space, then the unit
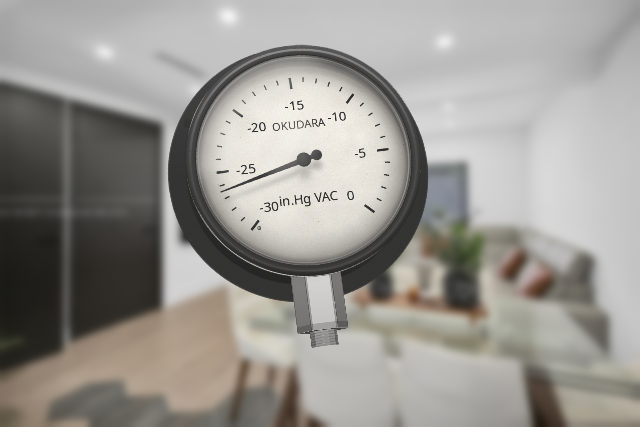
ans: -26.5; inHg
